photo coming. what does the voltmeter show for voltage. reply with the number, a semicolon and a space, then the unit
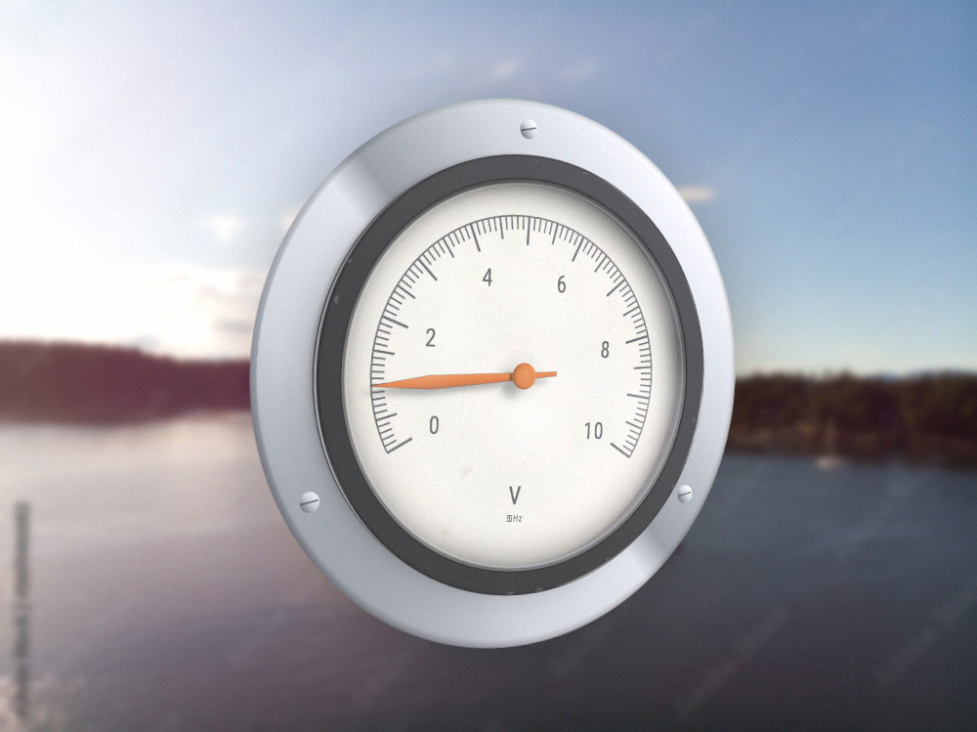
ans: 1; V
